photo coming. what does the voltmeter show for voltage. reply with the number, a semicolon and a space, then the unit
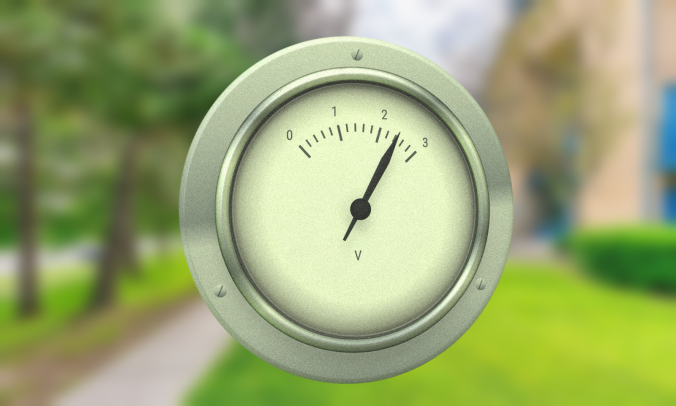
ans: 2.4; V
